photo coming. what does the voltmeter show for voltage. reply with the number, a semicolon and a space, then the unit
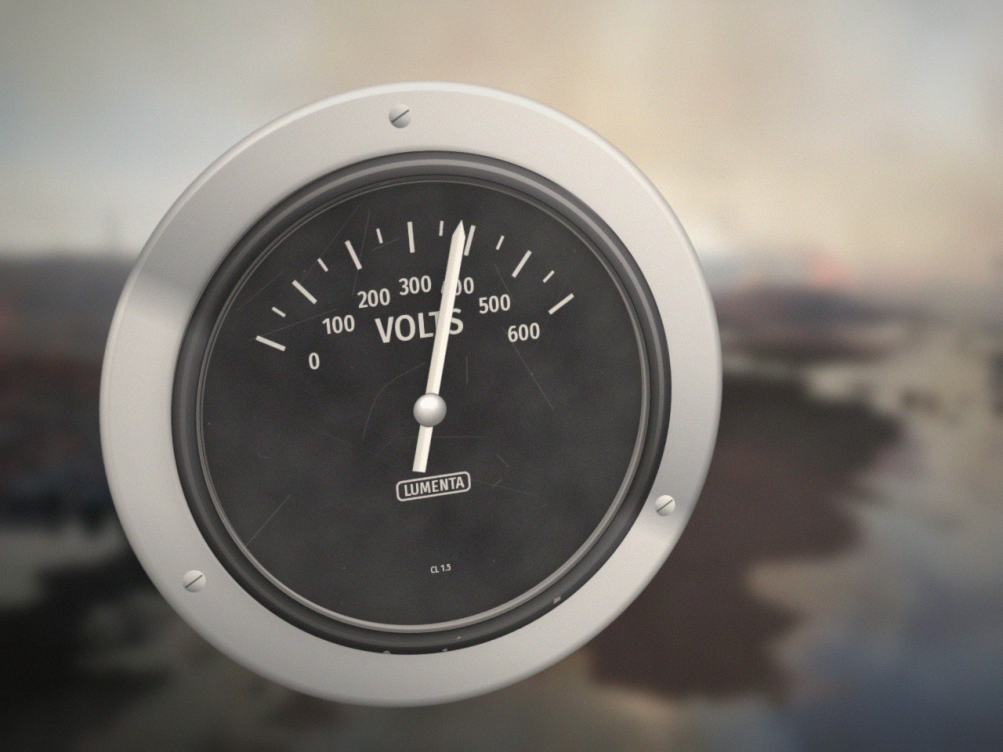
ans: 375; V
